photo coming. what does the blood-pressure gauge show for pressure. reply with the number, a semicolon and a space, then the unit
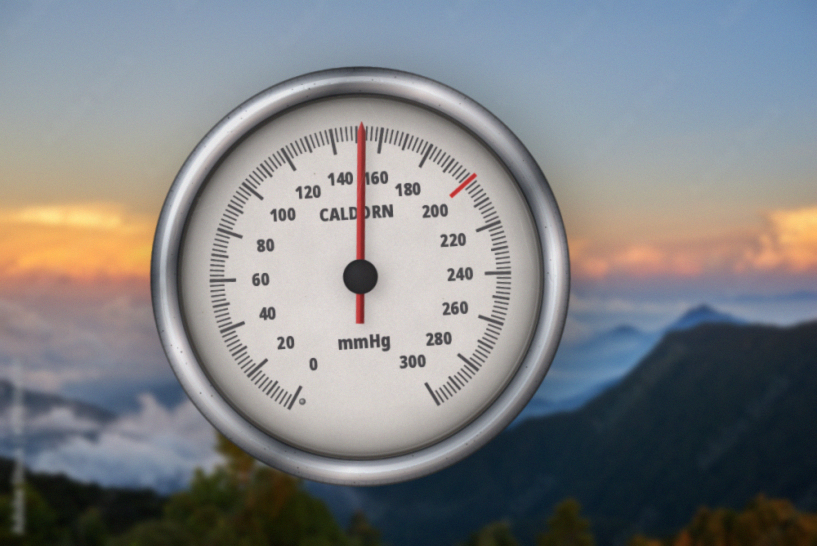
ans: 152; mmHg
